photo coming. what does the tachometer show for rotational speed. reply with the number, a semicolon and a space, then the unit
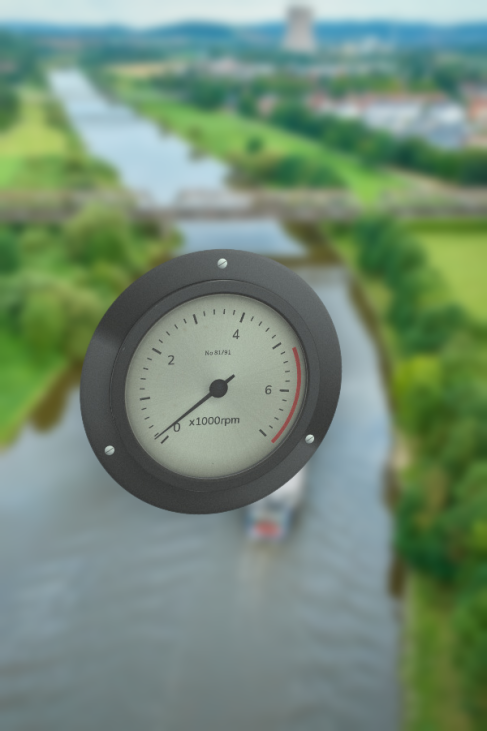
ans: 200; rpm
